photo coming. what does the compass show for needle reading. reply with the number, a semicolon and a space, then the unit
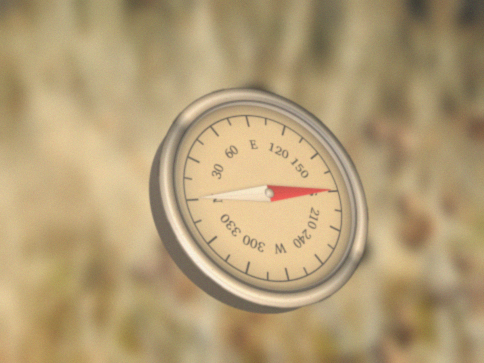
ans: 180; °
